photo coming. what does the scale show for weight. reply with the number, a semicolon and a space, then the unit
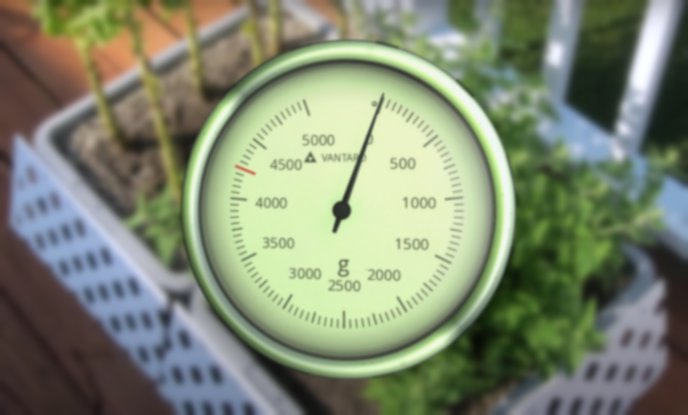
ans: 0; g
